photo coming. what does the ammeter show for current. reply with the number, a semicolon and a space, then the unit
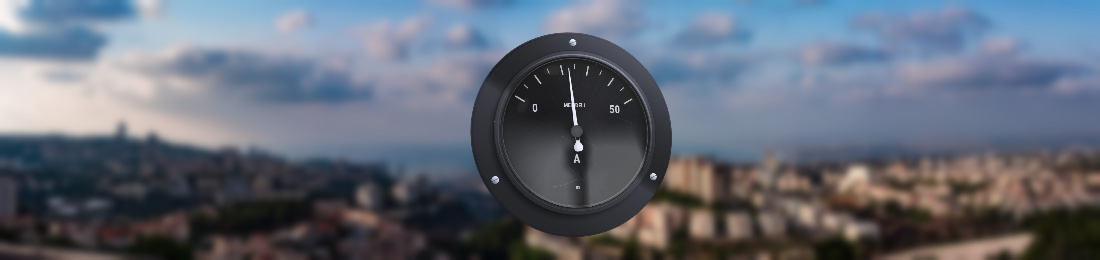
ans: 22.5; A
